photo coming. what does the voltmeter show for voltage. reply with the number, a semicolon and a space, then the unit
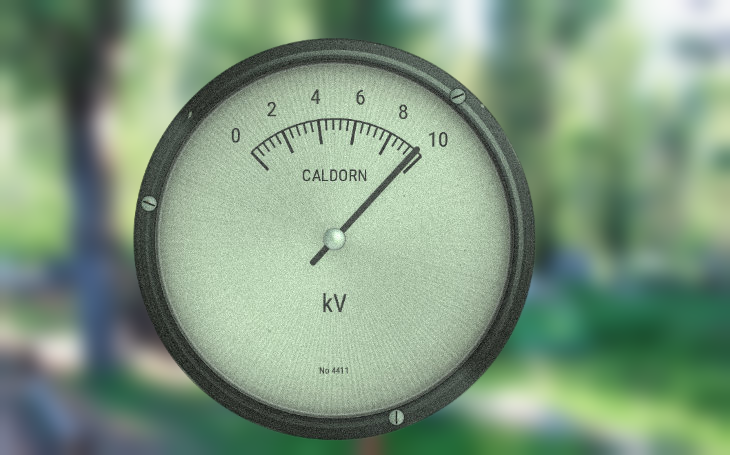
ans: 9.6; kV
